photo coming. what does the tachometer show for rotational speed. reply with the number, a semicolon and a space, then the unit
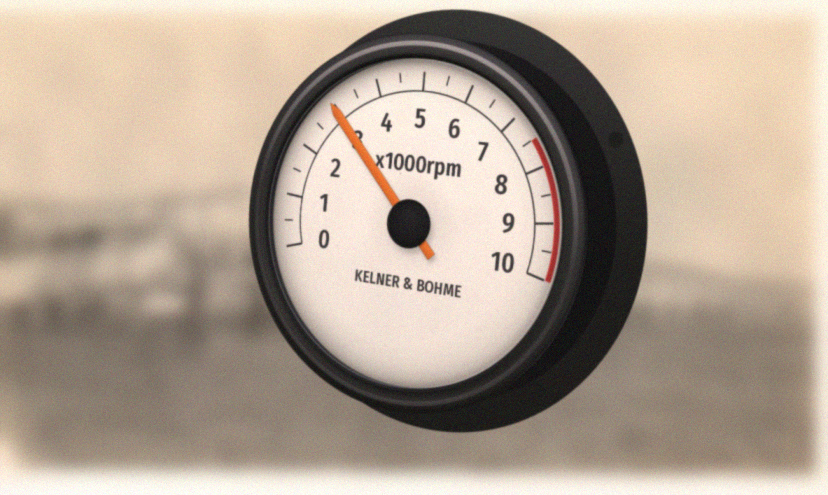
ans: 3000; rpm
